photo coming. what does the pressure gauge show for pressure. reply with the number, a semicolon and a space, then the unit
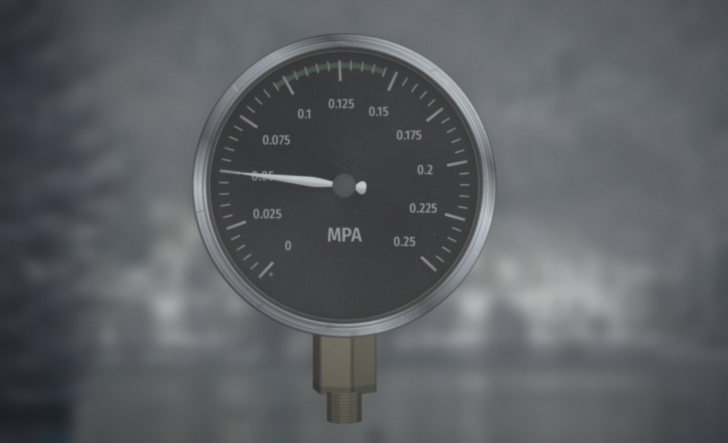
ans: 0.05; MPa
